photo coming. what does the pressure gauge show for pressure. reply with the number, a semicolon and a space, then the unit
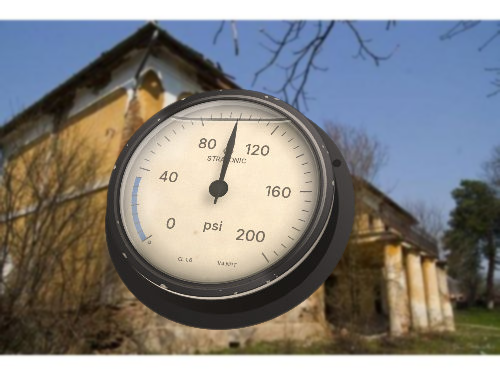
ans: 100; psi
